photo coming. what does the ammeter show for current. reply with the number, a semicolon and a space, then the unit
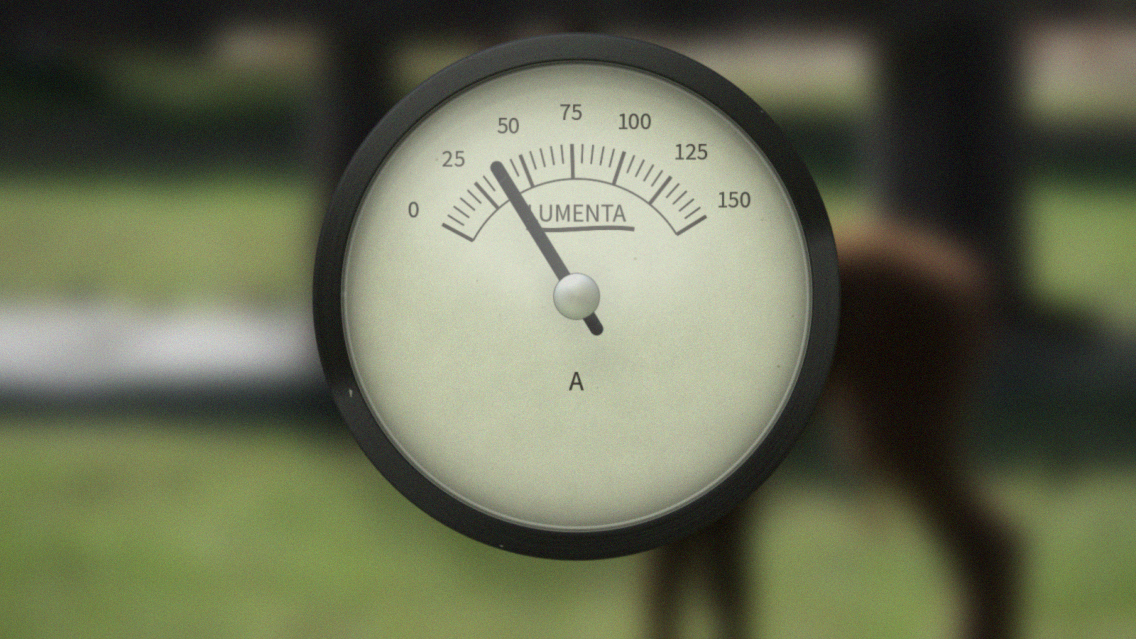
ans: 37.5; A
